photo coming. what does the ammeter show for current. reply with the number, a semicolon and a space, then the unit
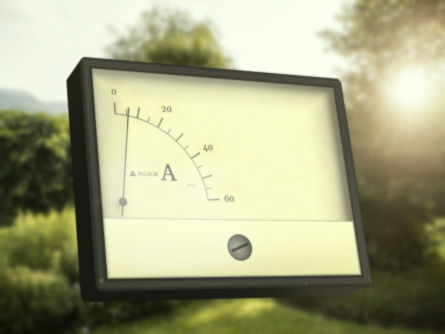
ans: 5; A
